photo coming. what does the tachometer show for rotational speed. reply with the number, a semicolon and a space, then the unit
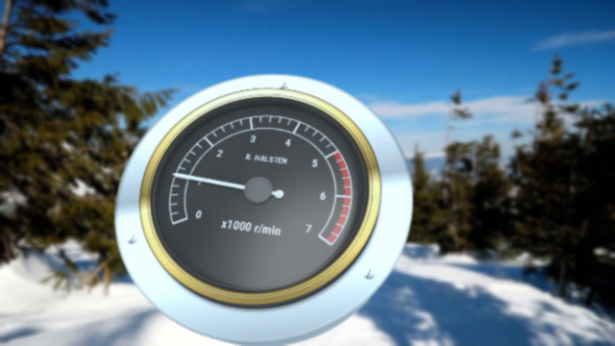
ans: 1000; rpm
